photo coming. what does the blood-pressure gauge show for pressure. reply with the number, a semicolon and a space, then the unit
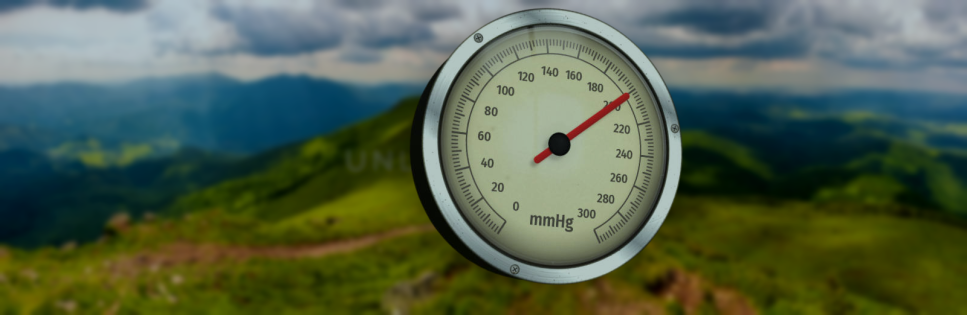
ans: 200; mmHg
